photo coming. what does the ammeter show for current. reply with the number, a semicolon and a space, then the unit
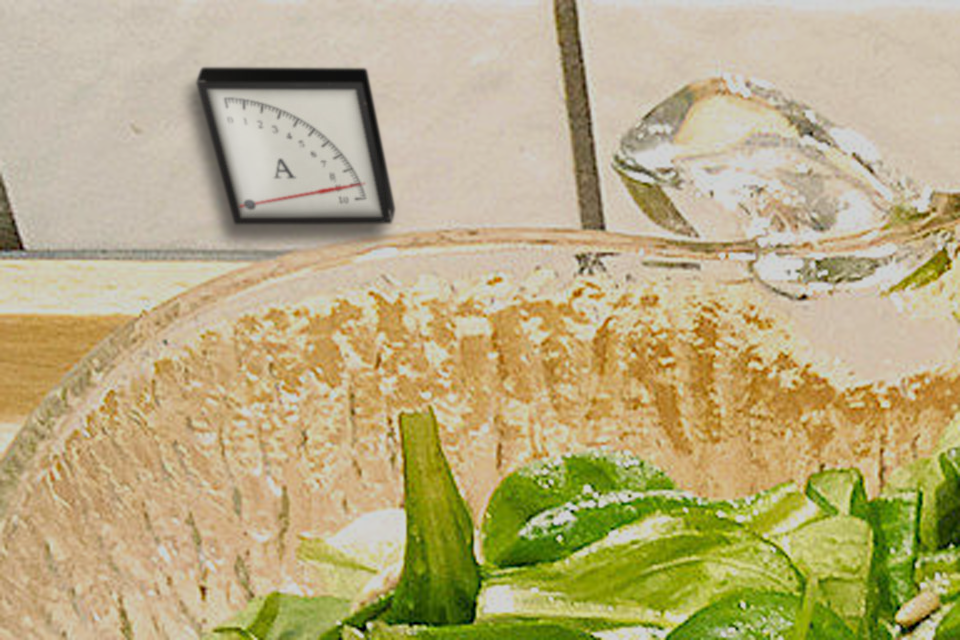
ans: 9; A
